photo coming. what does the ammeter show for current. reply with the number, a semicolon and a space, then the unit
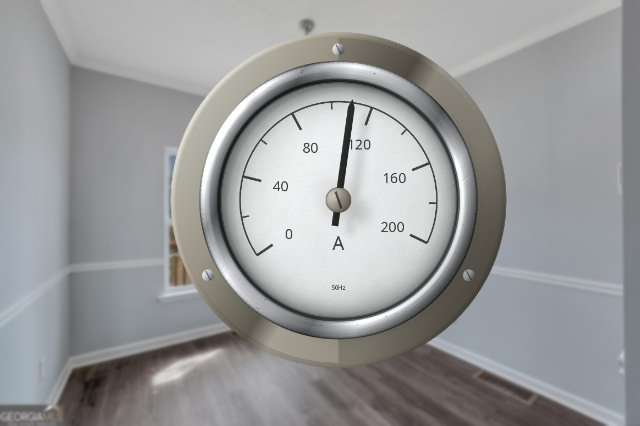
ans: 110; A
